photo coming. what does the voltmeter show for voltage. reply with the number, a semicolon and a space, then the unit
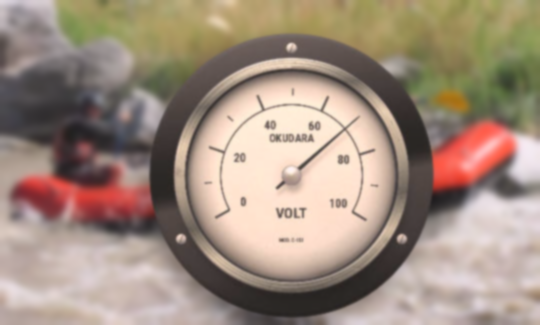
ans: 70; V
